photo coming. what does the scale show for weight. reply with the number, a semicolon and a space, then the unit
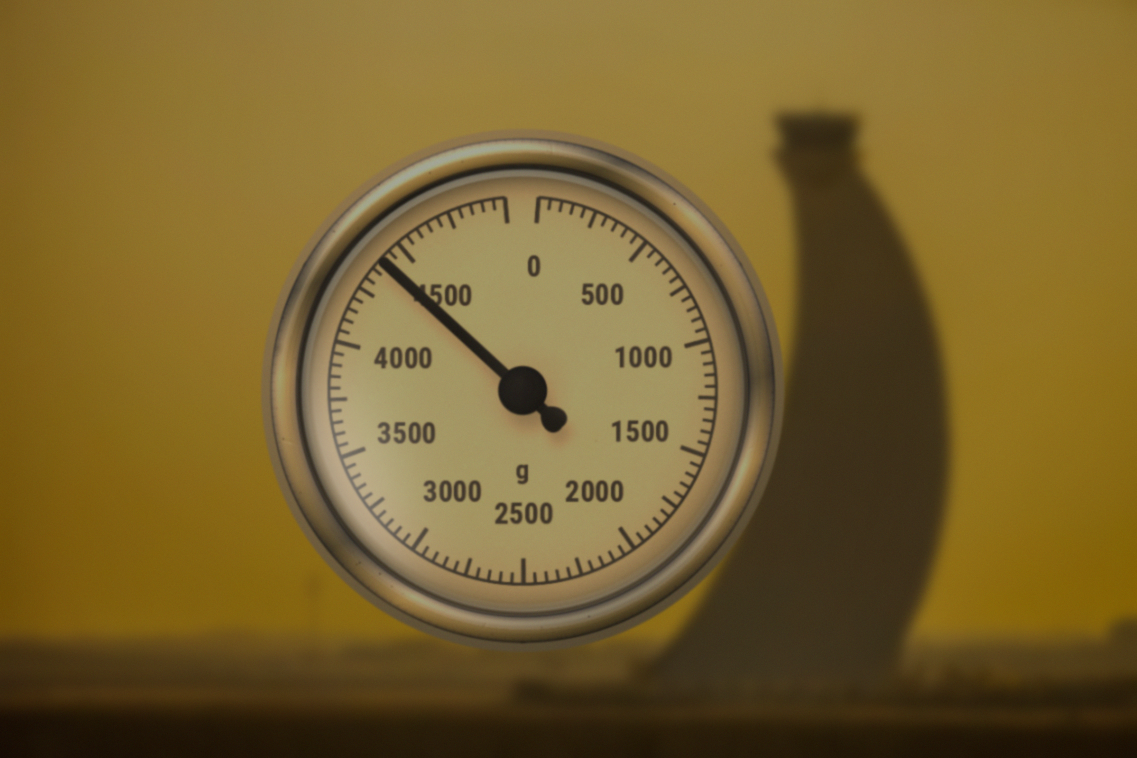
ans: 4400; g
